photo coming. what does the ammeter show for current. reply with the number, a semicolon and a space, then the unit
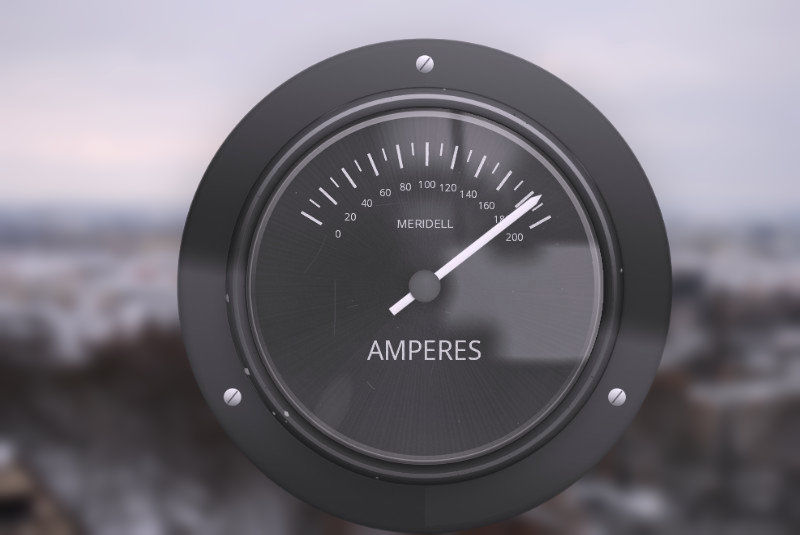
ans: 185; A
